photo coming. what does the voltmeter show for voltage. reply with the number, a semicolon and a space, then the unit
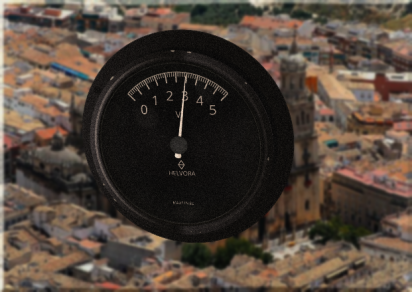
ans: 3; V
